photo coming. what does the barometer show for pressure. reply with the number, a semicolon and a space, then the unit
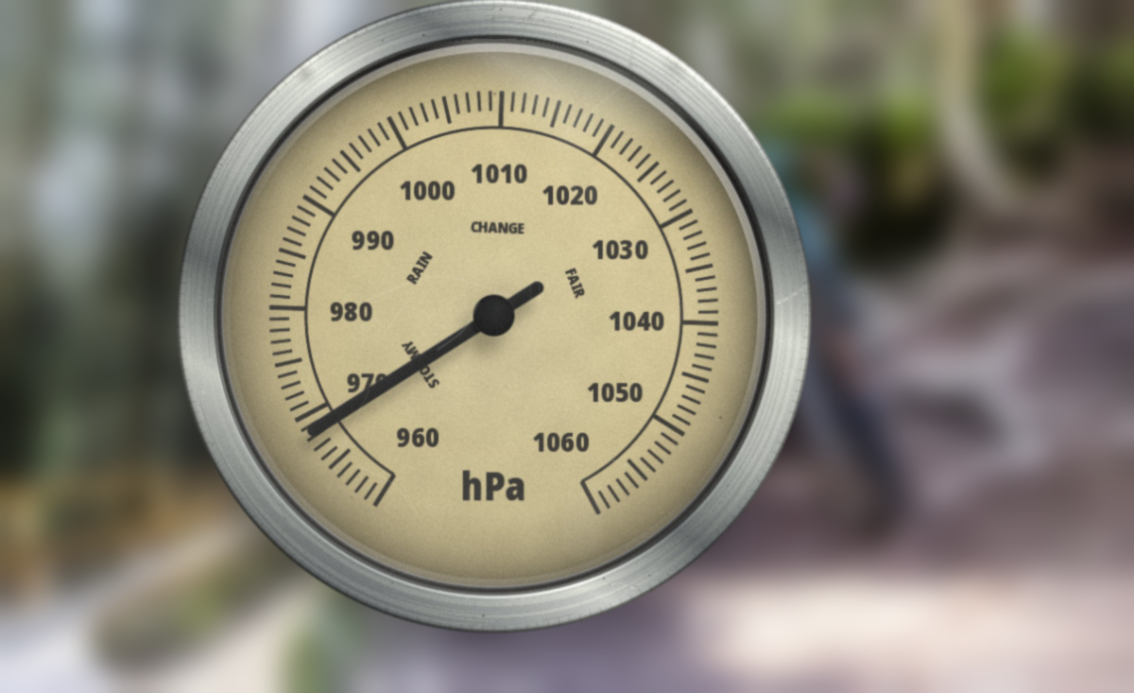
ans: 968.5; hPa
